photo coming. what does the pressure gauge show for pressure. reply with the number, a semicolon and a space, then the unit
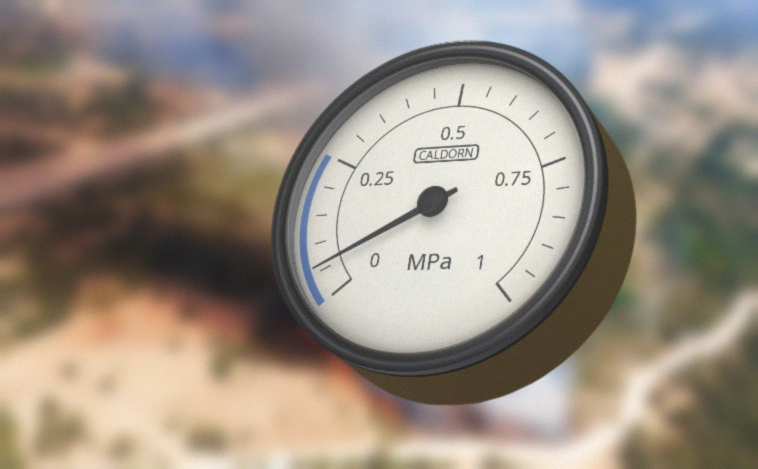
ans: 0.05; MPa
